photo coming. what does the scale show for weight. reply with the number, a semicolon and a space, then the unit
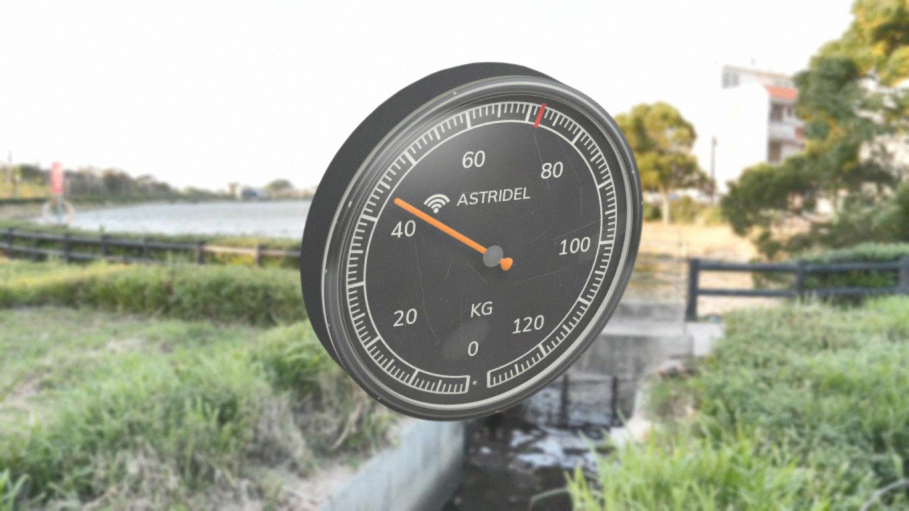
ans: 44; kg
